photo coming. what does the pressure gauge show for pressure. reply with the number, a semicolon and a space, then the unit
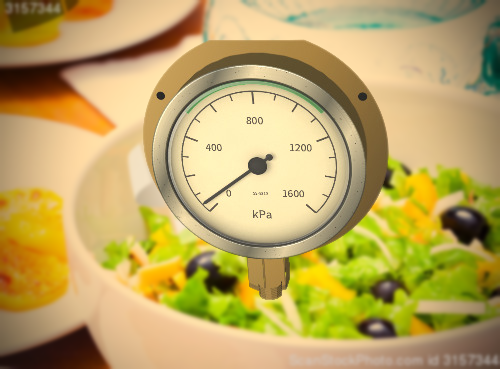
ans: 50; kPa
